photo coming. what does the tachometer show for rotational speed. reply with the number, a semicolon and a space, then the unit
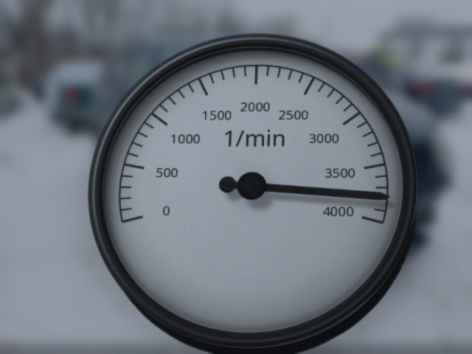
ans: 3800; rpm
